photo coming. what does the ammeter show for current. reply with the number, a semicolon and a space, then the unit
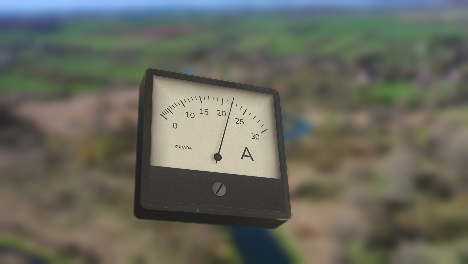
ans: 22; A
